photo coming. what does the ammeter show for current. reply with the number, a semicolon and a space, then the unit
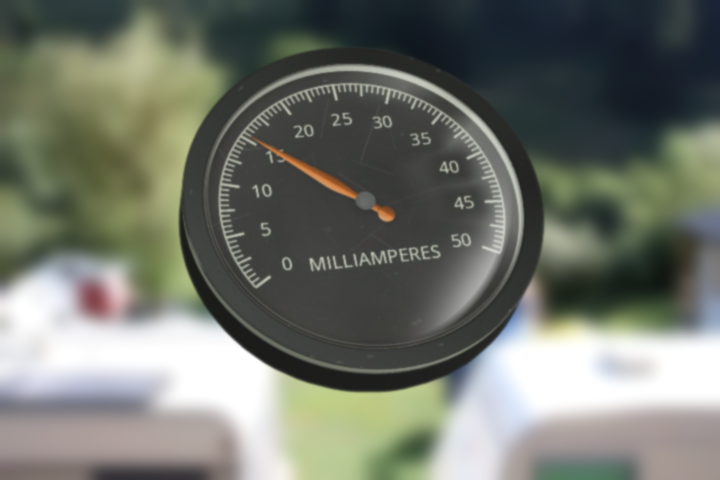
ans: 15; mA
